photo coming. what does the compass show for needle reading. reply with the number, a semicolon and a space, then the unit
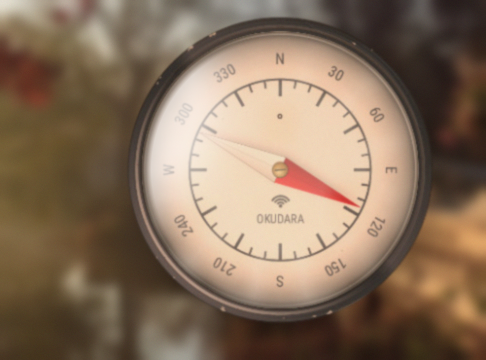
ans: 115; °
